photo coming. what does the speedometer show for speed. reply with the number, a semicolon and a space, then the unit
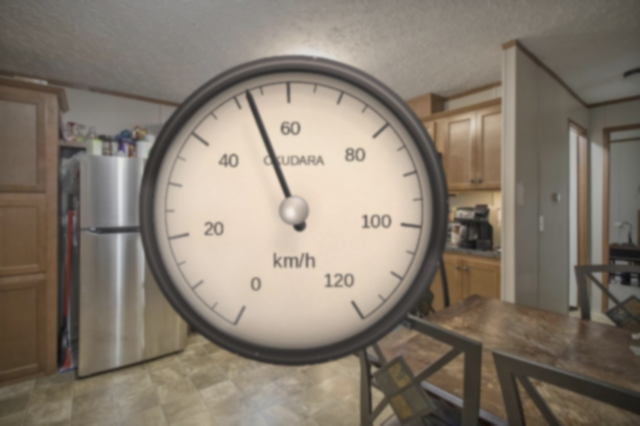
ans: 52.5; km/h
